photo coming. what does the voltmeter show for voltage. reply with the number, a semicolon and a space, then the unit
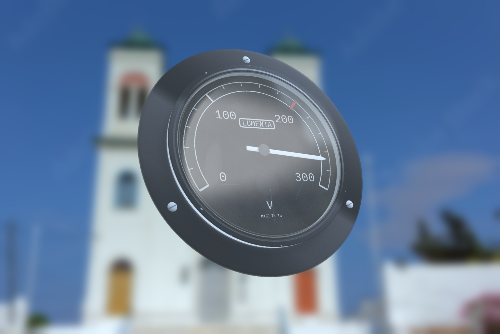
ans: 270; V
